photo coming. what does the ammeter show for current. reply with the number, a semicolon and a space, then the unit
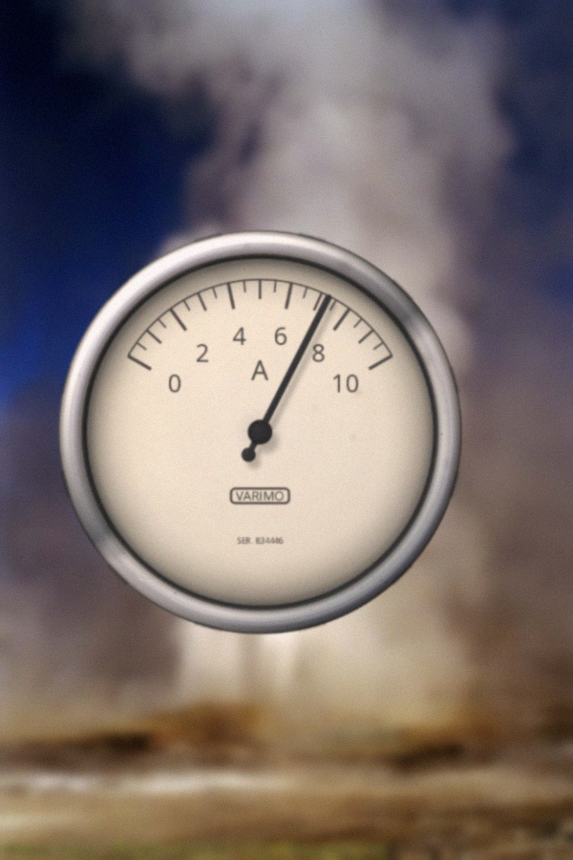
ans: 7.25; A
